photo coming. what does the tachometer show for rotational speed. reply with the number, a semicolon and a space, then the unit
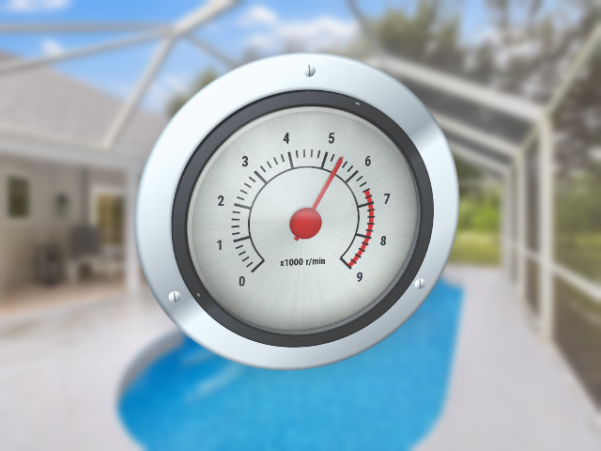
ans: 5400; rpm
